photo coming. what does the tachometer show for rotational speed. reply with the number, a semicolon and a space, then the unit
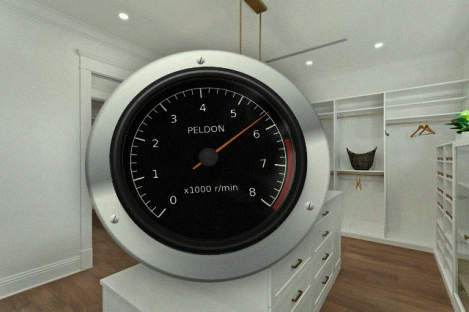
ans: 5700; rpm
